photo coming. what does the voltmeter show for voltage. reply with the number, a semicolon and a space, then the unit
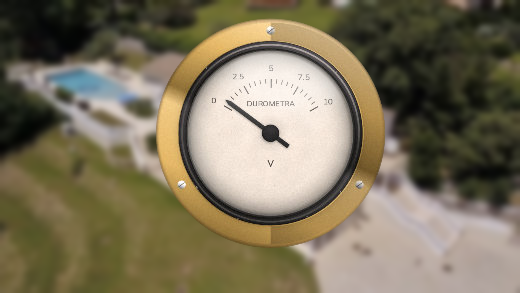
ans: 0.5; V
